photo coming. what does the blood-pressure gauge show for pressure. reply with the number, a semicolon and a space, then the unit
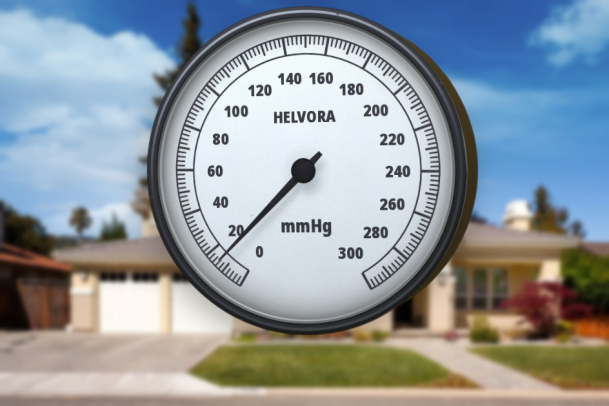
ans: 14; mmHg
